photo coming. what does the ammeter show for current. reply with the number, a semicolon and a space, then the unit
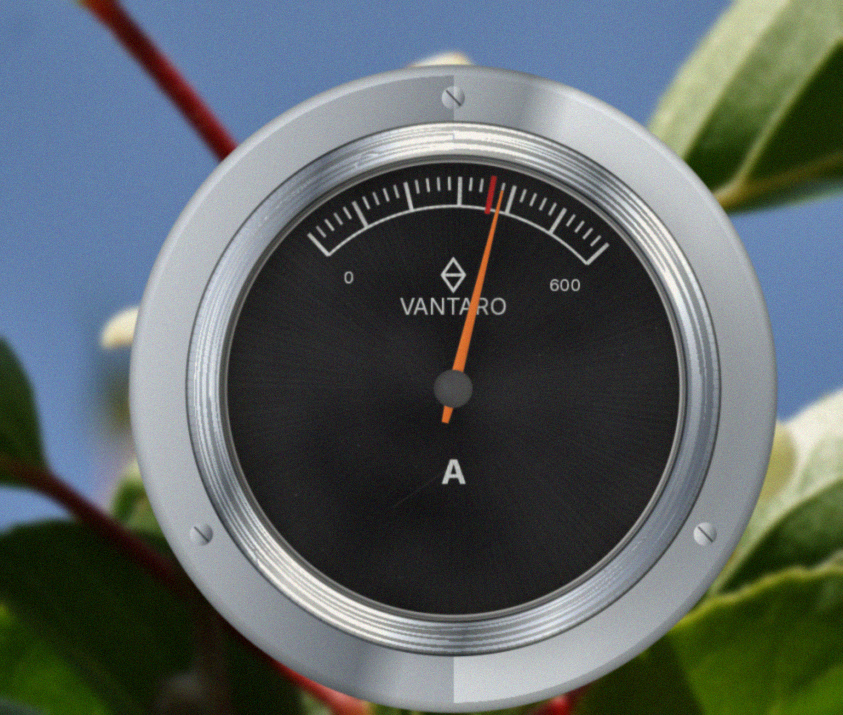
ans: 380; A
